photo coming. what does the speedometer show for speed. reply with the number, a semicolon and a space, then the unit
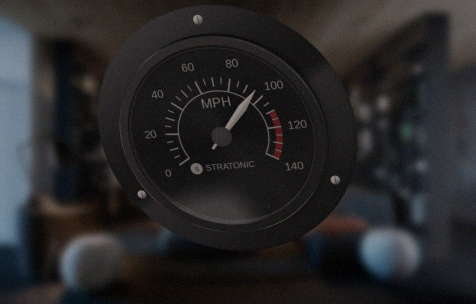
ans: 95; mph
